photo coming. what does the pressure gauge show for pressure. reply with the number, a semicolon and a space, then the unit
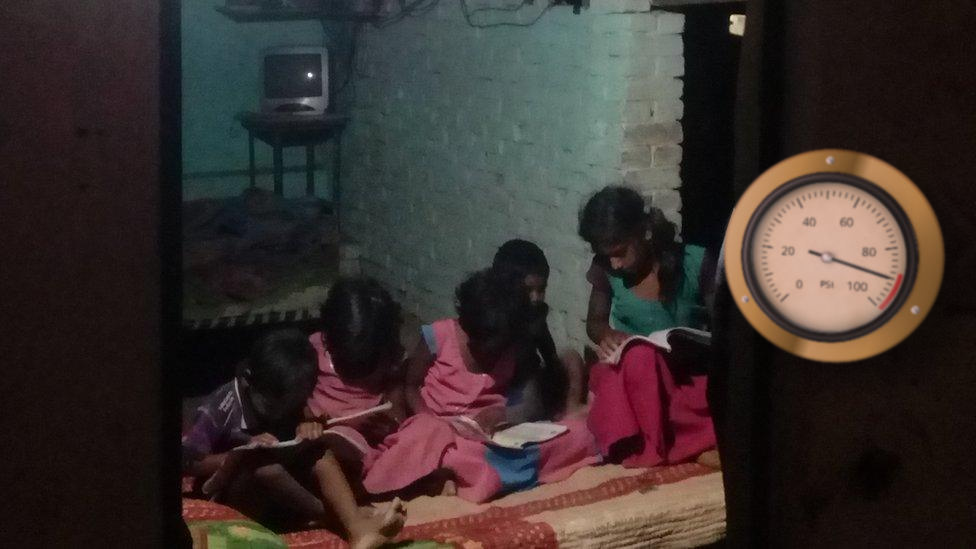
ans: 90; psi
